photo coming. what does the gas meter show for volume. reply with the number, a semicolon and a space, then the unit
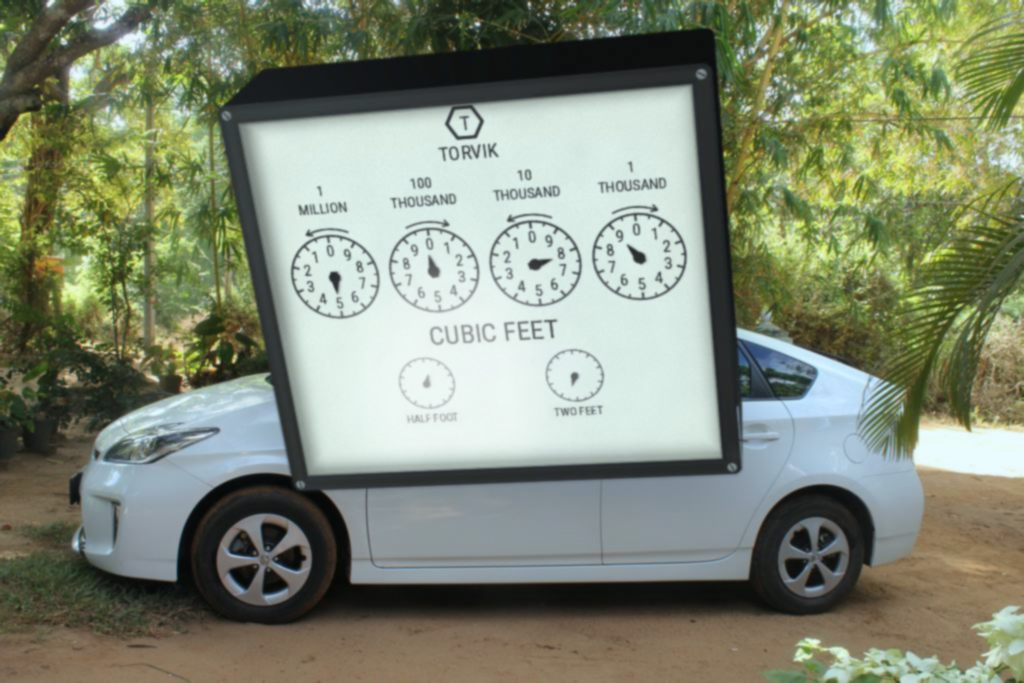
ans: 497900; ft³
